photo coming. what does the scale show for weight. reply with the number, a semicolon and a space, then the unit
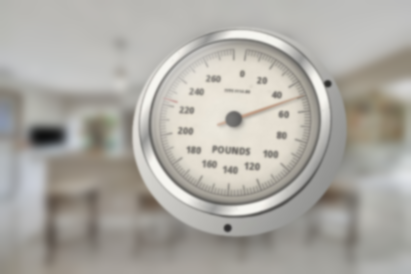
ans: 50; lb
